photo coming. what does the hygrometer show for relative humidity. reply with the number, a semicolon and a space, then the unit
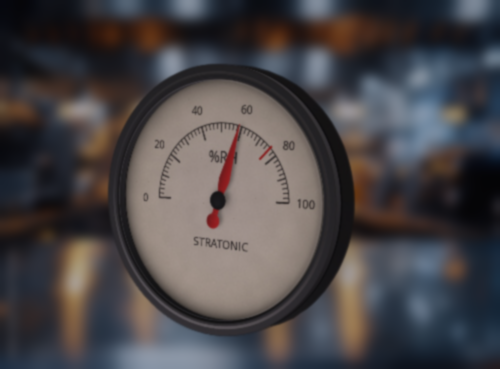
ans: 60; %
